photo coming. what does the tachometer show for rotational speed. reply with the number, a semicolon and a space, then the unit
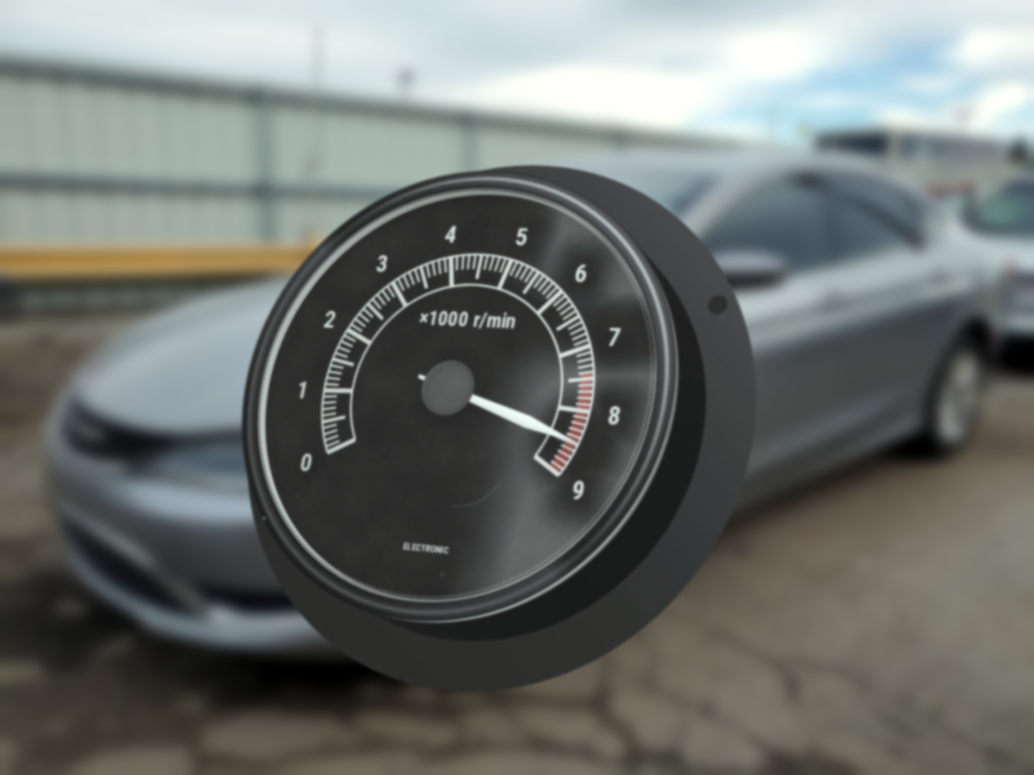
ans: 8500; rpm
